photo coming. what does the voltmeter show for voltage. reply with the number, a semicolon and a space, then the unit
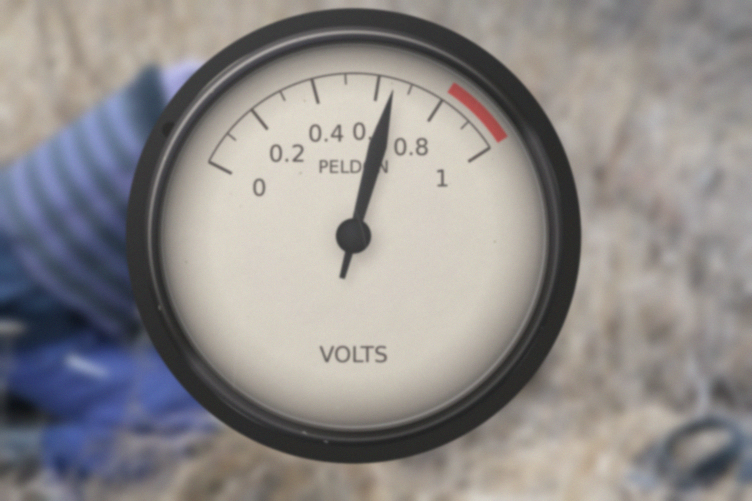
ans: 0.65; V
